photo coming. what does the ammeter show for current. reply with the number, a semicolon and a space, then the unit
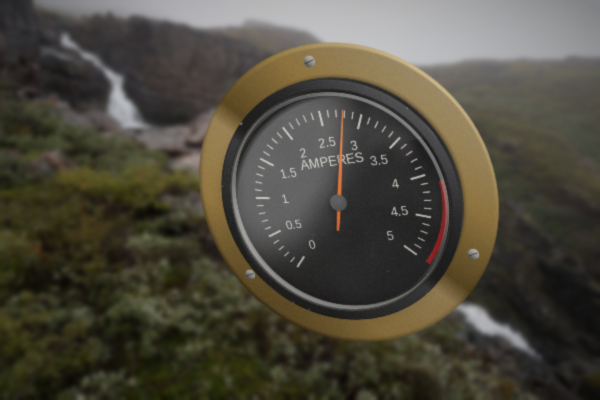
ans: 2.8; A
